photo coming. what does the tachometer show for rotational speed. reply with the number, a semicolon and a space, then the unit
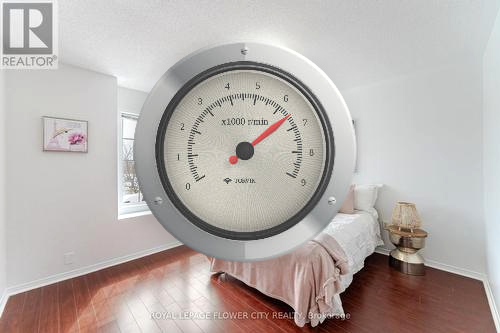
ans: 6500; rpm
